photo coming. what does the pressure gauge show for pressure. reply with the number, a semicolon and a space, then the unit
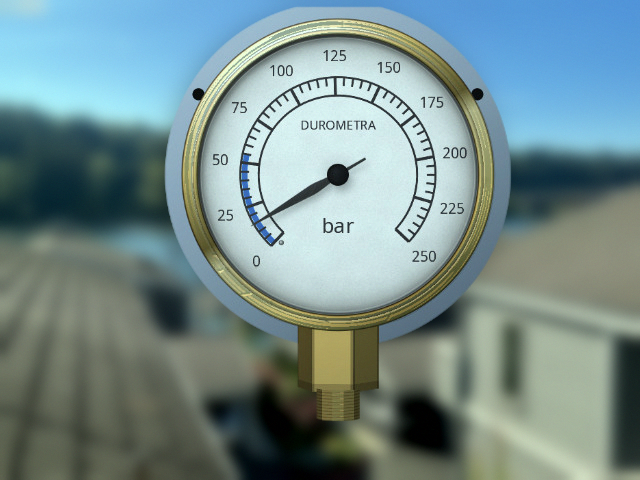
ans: 15; bar
